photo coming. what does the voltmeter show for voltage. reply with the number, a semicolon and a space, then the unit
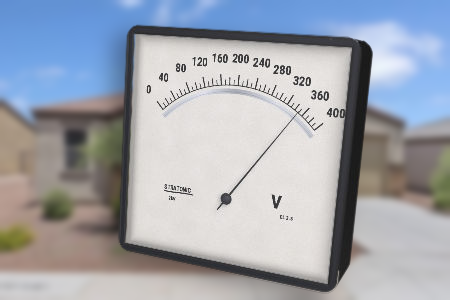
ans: 350; V
